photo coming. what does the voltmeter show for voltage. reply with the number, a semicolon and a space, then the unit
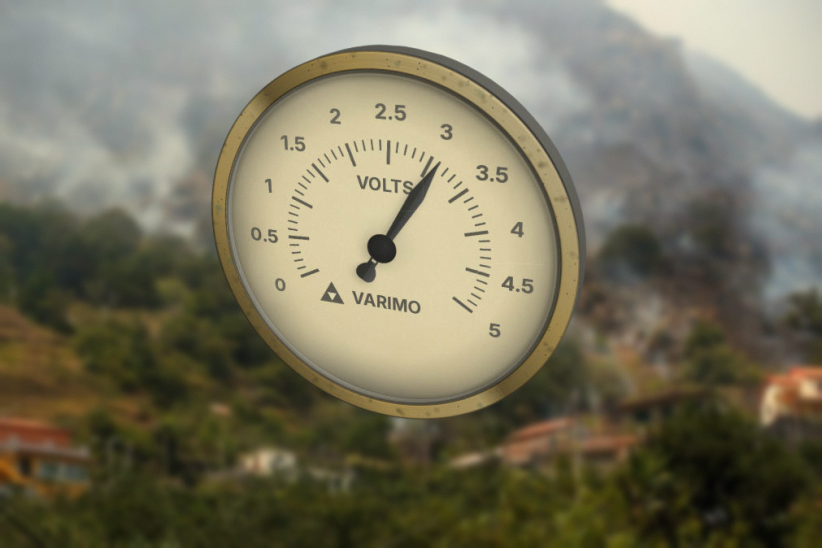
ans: 3.1; V
